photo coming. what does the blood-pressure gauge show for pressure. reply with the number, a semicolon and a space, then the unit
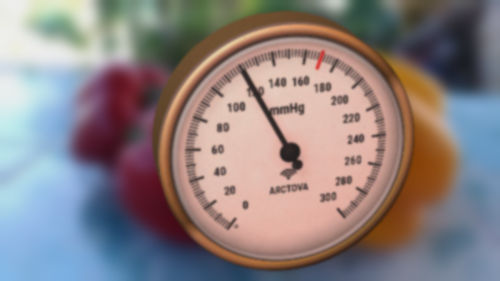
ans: 120; mmHg
